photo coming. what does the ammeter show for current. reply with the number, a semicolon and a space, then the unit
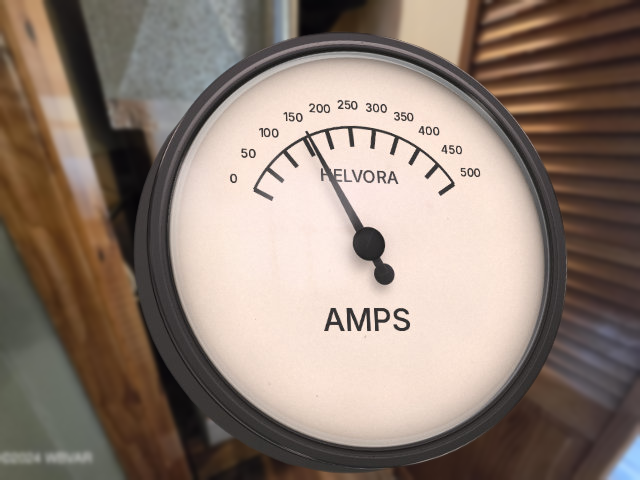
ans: 150; A
